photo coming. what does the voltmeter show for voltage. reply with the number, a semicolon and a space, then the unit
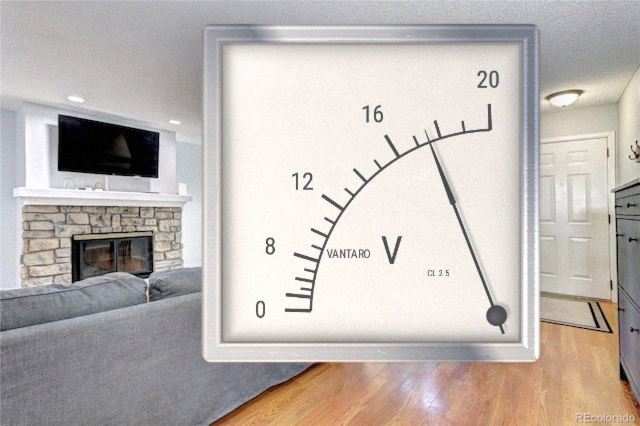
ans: 17.5; V
